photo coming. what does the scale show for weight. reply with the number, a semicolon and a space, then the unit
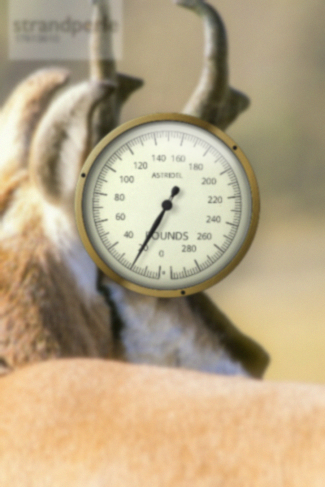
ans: 20; lb
